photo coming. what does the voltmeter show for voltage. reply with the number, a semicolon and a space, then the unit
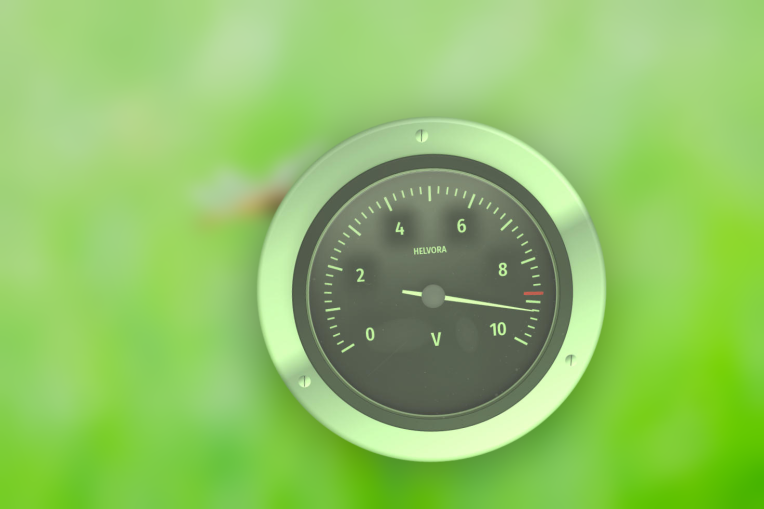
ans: 9.2; V
